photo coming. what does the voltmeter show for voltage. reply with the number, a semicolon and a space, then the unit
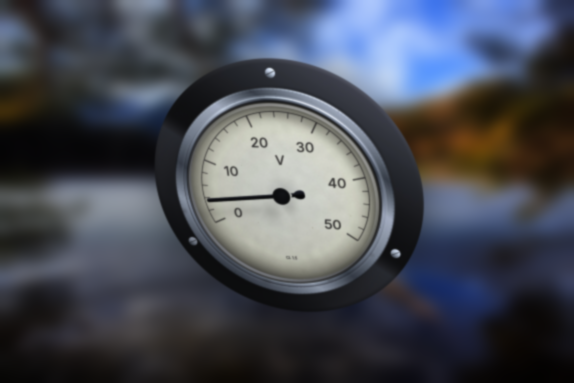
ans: 4; V
